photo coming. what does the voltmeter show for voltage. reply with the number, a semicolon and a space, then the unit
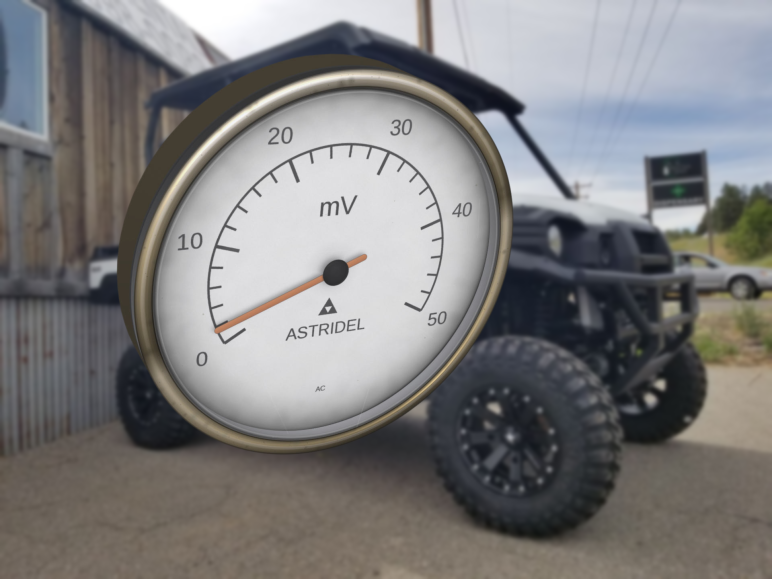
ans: 2; mV
